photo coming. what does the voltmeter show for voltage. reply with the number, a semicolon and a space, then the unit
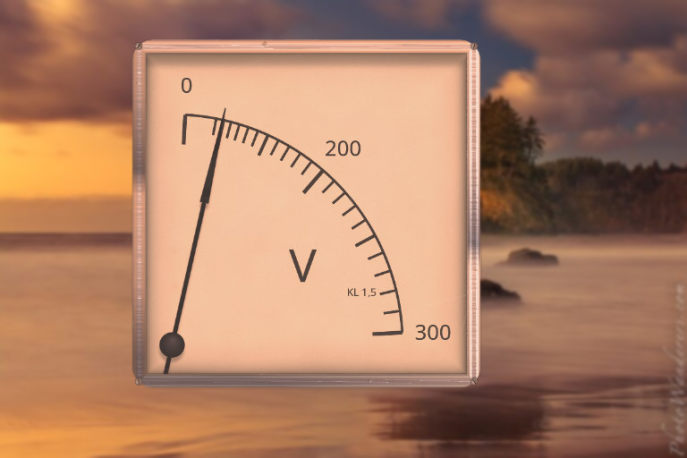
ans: 100; V
